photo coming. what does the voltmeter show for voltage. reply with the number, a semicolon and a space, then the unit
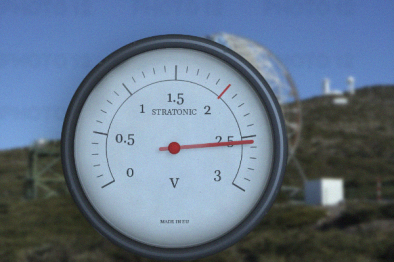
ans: 2.55; V
